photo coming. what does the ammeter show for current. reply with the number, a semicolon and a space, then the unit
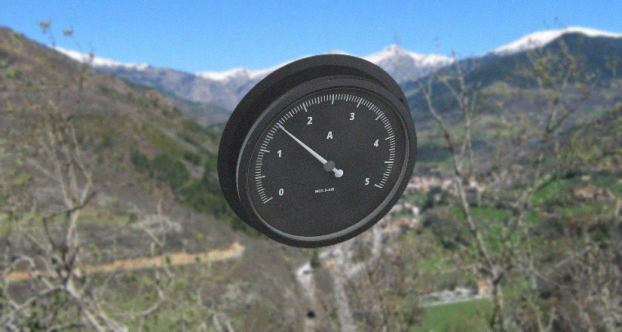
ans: 1.5; A
